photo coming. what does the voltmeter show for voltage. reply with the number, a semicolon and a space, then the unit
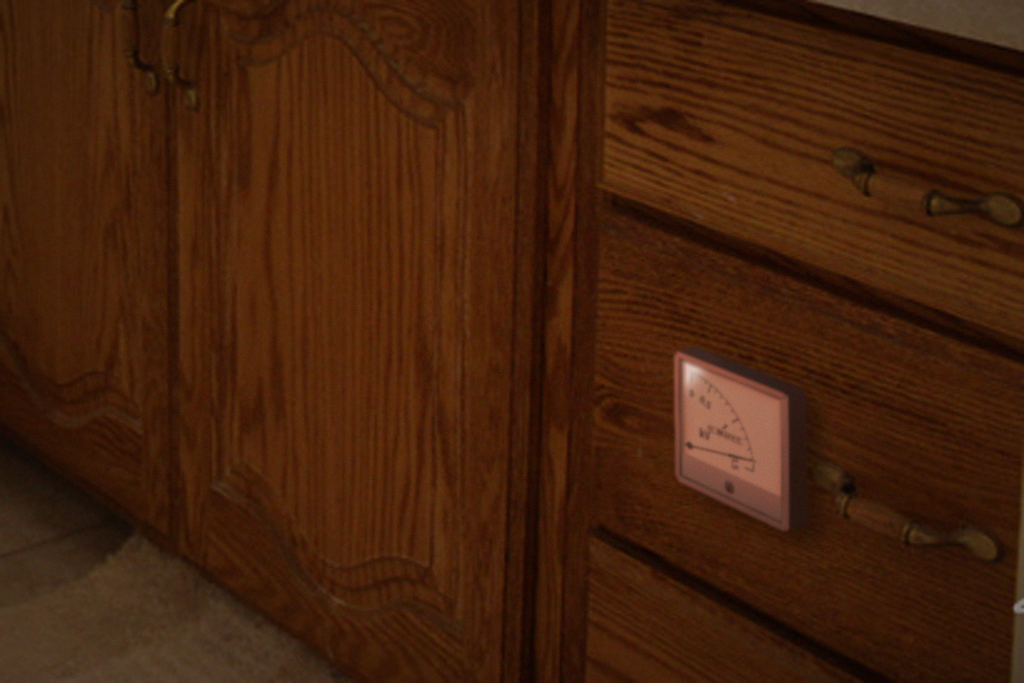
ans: 1.4; kV
